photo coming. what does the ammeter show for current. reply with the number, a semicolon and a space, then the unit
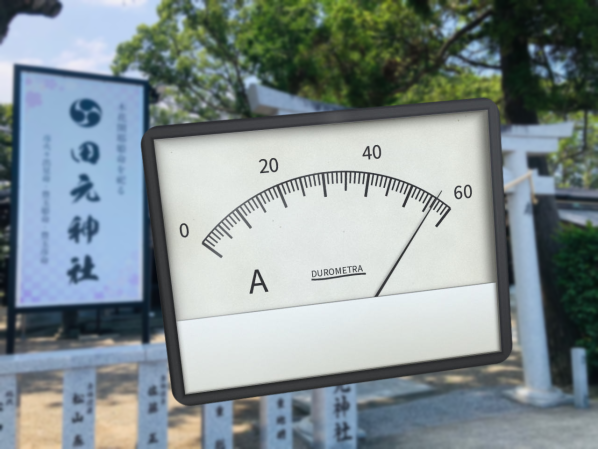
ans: 56; A
